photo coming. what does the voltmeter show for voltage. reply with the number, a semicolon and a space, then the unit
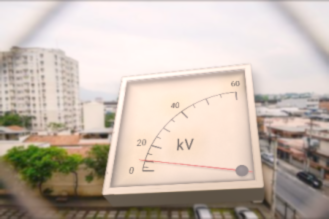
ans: 10; kV
